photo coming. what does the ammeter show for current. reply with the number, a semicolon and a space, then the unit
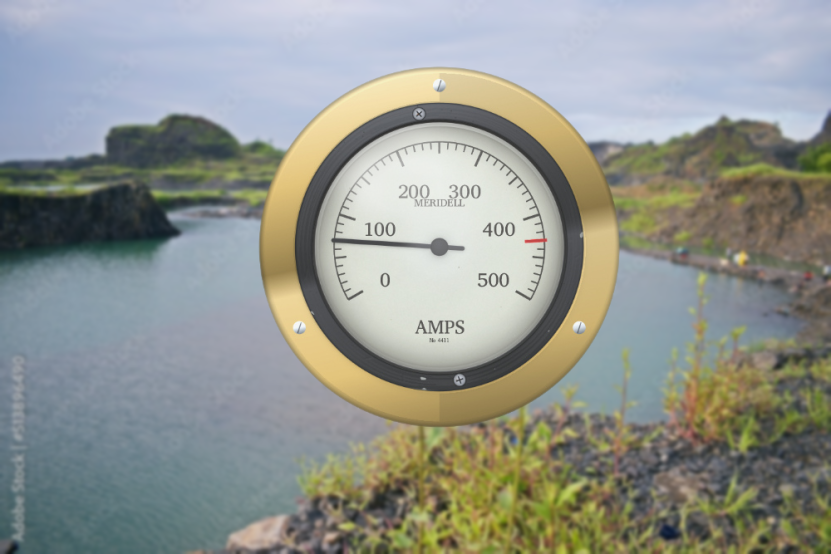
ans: 70; A
